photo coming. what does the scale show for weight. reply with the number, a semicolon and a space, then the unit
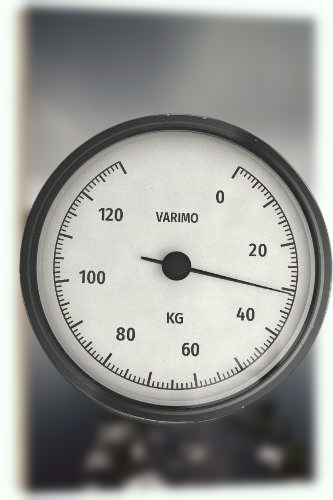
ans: 31; kg
